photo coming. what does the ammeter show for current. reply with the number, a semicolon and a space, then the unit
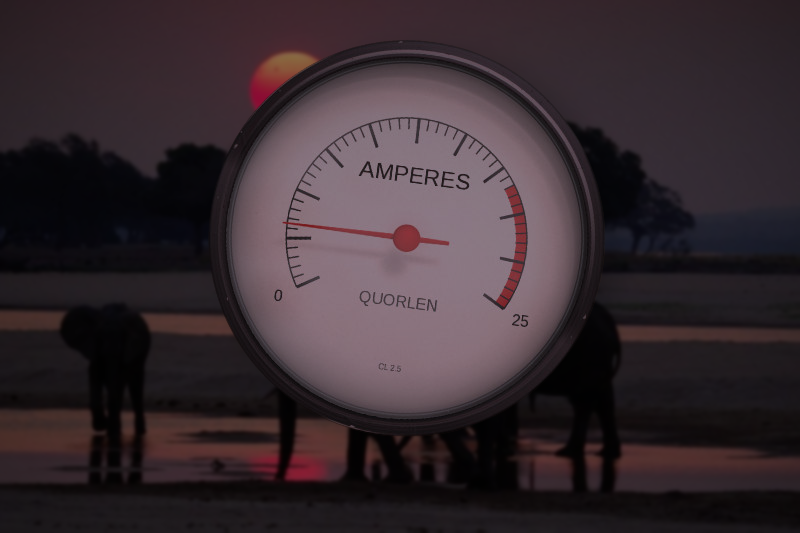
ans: 3.25; A
